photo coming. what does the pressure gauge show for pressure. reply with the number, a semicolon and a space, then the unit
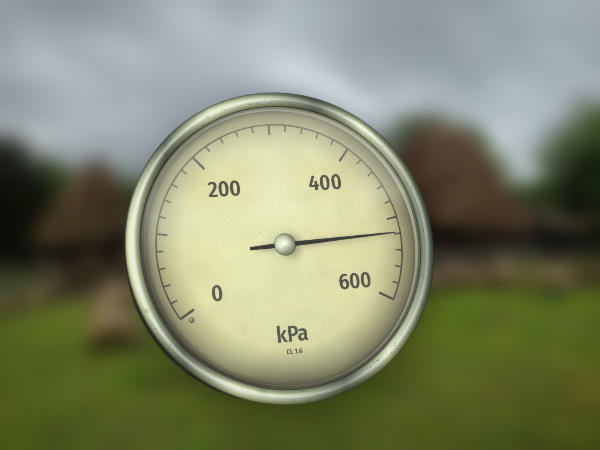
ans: 520; kPa
